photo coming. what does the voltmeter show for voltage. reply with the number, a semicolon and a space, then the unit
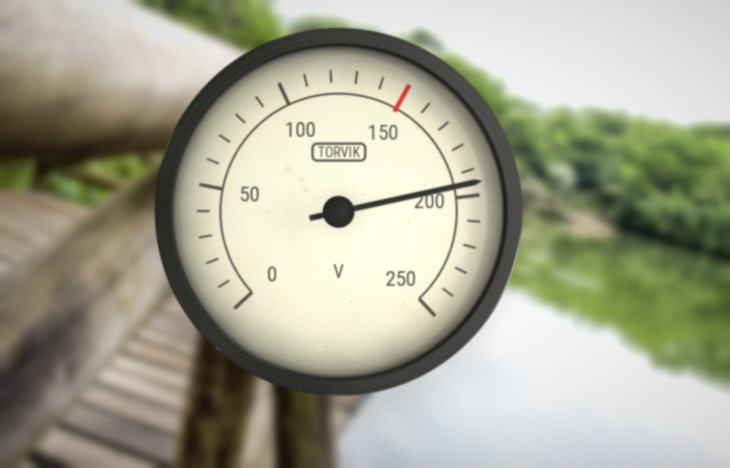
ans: 195; V
